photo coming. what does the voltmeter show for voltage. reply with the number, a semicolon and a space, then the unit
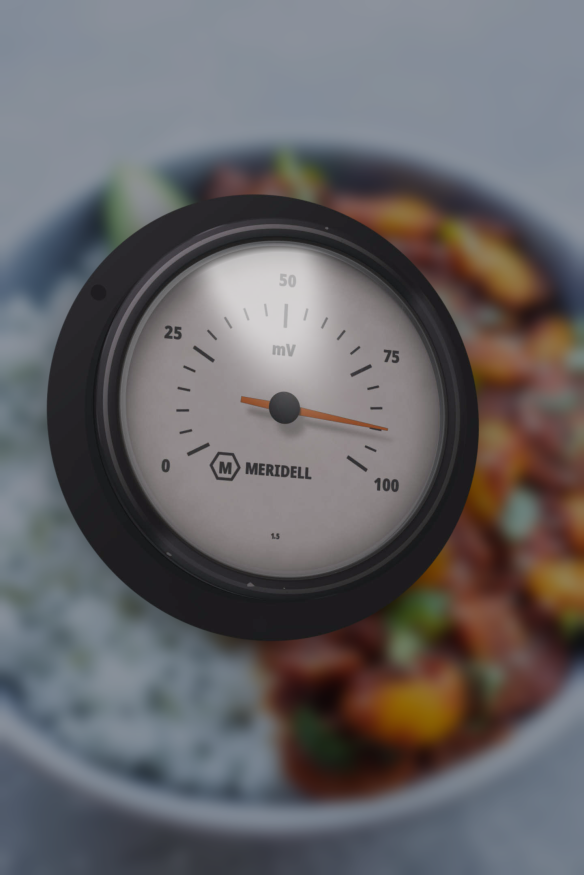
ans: 90; mV
